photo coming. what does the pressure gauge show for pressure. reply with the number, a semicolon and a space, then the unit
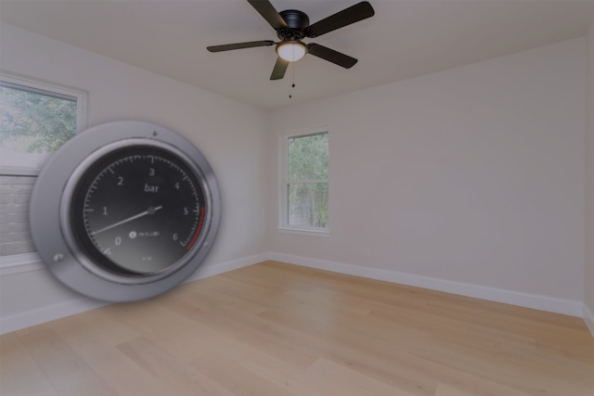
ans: 0.5; bar
